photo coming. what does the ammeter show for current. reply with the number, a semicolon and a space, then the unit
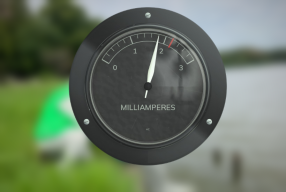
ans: 1.8; mA
